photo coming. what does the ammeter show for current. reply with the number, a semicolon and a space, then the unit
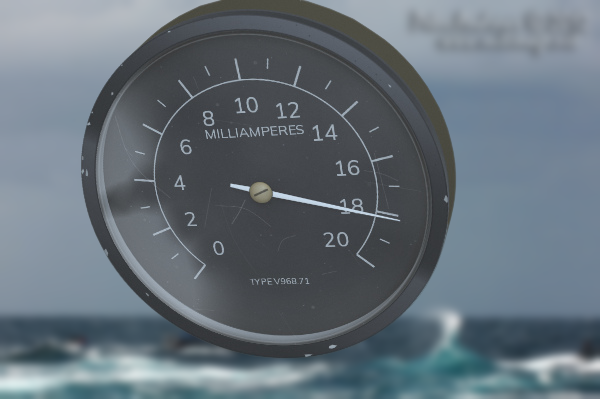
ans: 18; mA
